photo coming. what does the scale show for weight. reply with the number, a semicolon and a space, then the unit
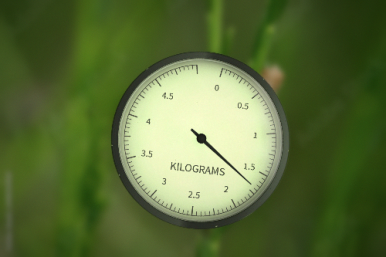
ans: 1.7; kg
